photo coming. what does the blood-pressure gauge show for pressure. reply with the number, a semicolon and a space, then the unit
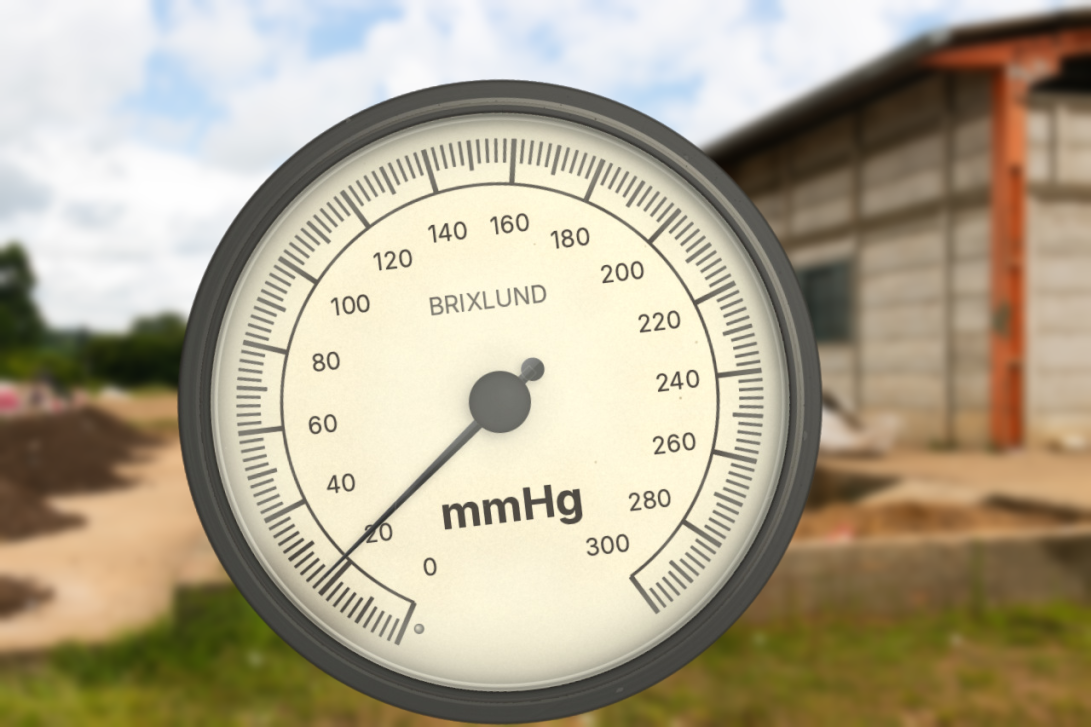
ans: 22; mmHg
